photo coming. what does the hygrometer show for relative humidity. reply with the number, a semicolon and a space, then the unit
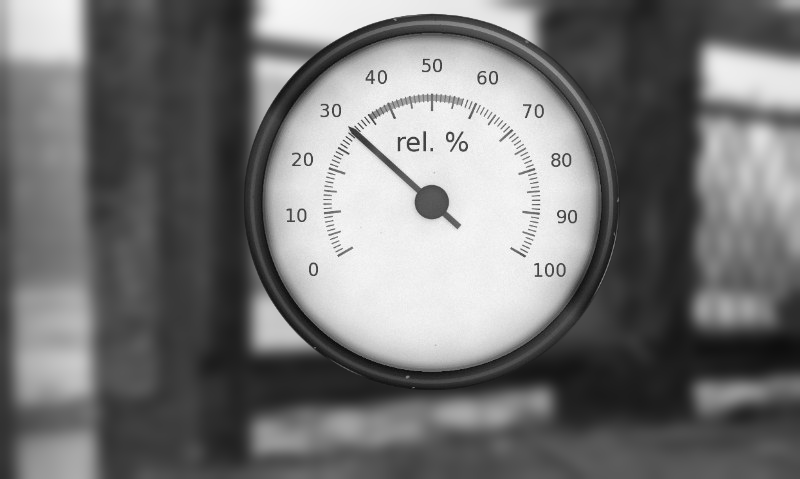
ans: 30; %
